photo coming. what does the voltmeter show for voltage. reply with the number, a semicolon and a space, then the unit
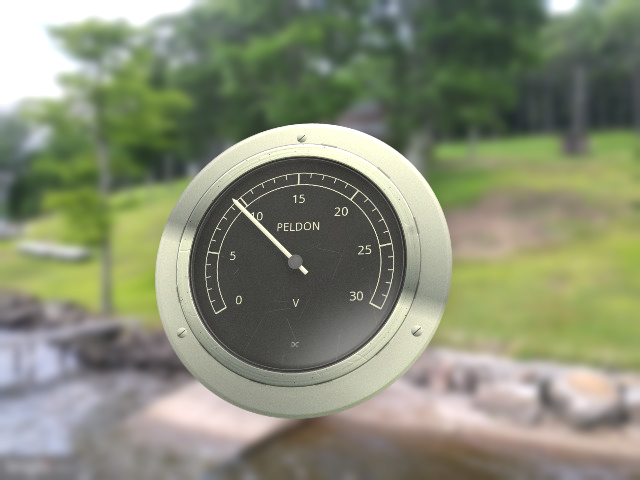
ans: 9.5; V
